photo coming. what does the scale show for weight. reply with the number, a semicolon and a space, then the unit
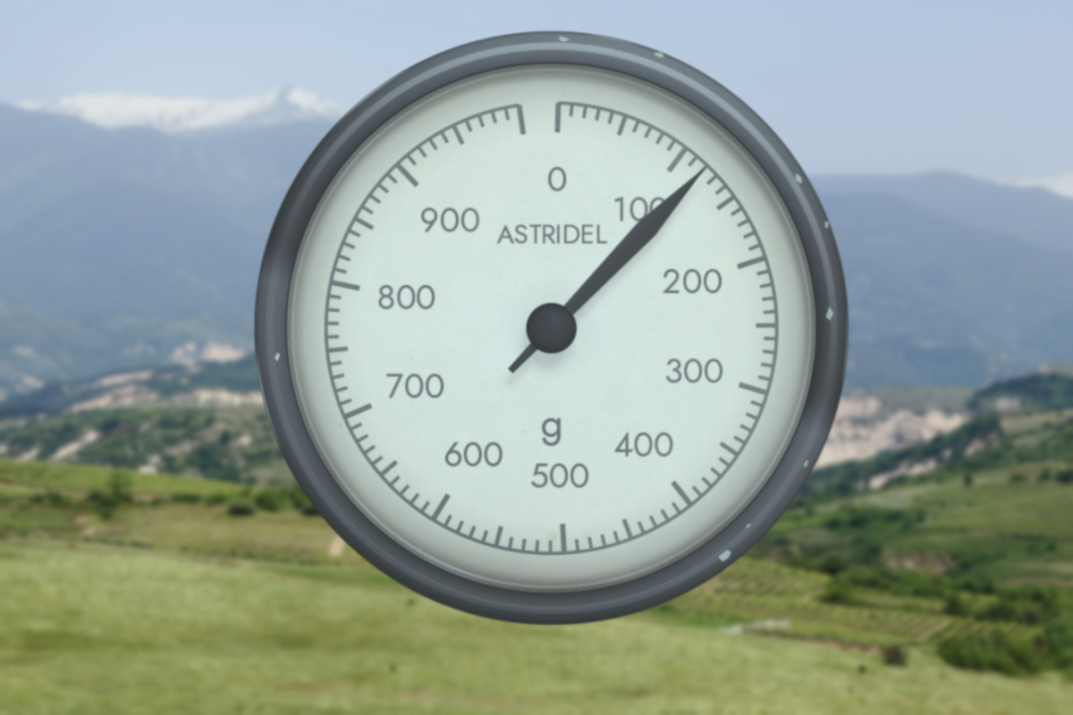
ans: 120; g
